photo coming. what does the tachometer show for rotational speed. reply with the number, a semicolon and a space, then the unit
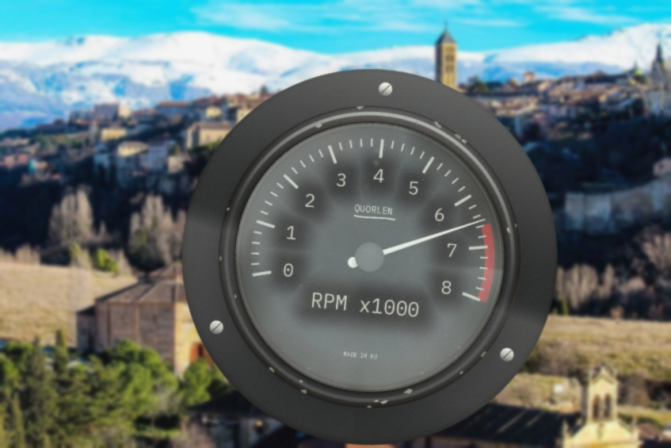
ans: 6500; rpm
